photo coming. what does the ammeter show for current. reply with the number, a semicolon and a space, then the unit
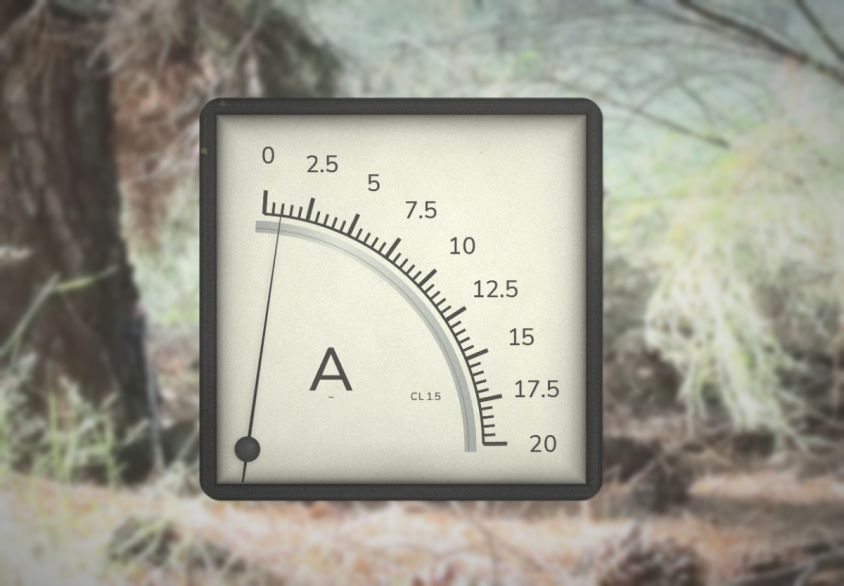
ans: 1; A
